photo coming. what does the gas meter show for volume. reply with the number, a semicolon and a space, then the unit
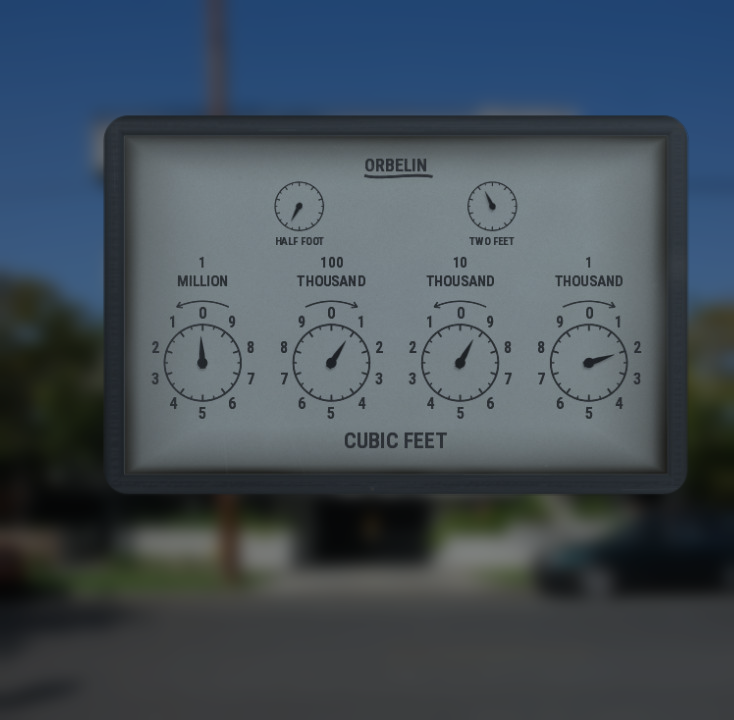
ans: 9200; ft³
